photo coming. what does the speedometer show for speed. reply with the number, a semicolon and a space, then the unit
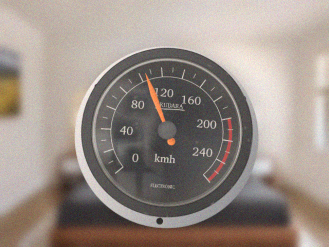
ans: 105; km/h
